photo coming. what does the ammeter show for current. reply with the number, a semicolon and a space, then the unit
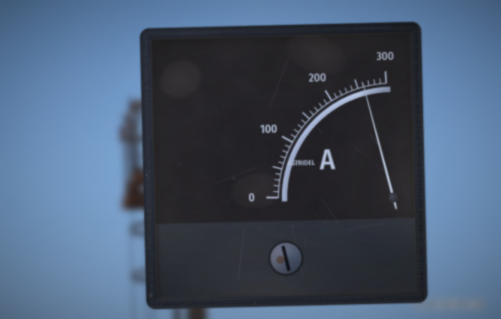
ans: 260; A
